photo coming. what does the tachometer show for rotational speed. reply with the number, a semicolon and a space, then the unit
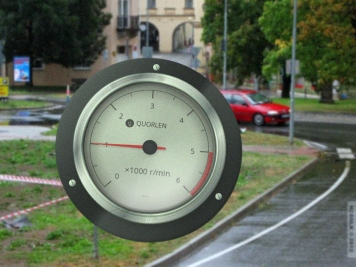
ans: 1000; rpm
